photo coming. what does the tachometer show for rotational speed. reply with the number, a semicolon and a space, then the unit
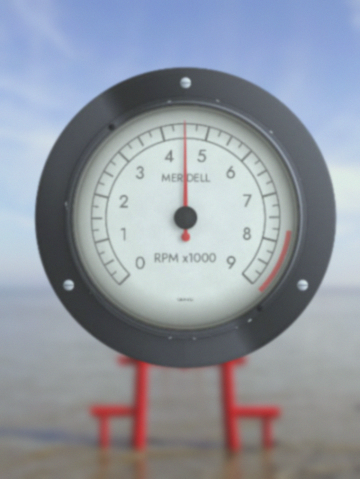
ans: 4500; rpm
